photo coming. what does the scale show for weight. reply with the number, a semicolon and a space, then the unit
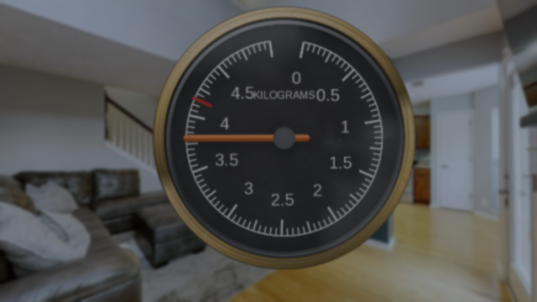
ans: 3.8; kg
